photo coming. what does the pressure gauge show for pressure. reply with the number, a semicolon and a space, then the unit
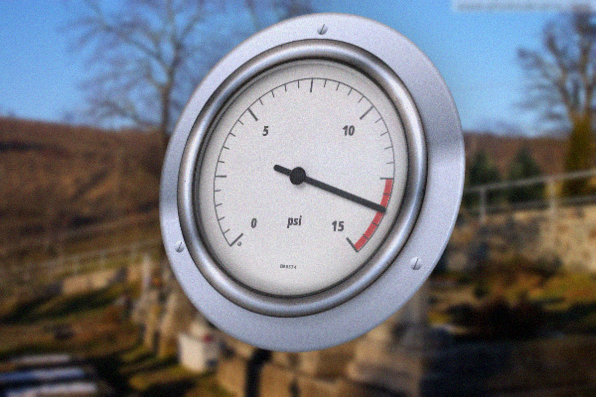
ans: 13.5; psi
